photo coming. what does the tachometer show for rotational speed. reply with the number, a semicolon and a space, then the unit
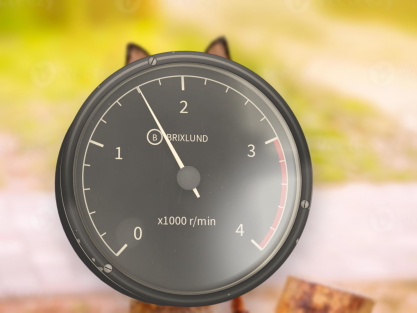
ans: 1600; rpm
